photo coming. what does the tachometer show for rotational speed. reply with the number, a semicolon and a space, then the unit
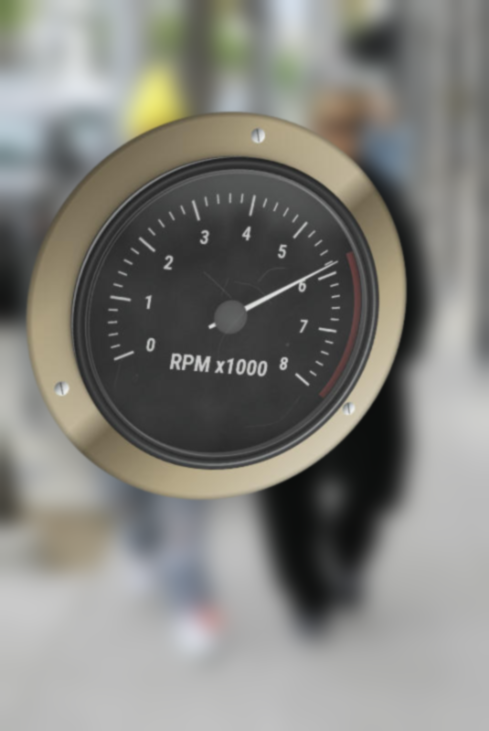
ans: 5800; rpm
